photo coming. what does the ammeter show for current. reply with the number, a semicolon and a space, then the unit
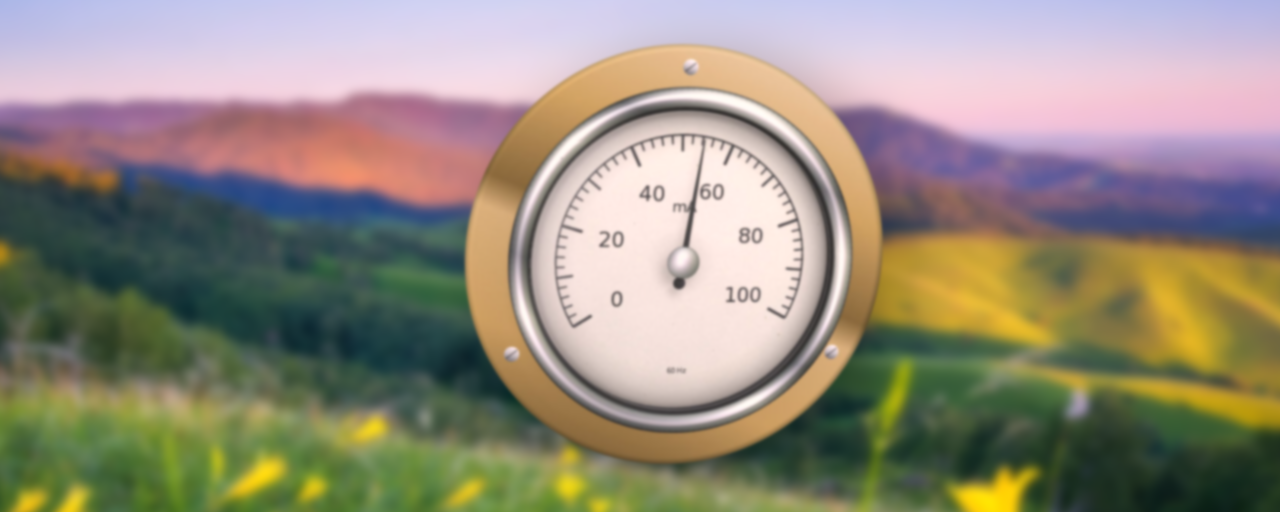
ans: 54; mA
